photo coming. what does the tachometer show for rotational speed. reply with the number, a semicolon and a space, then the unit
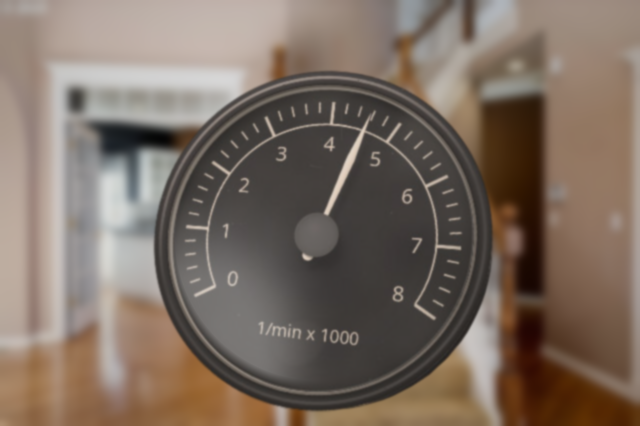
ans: 4600; rpm
